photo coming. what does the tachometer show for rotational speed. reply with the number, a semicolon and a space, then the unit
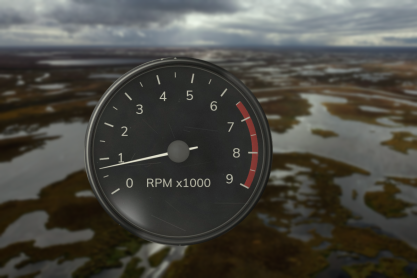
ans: 750; rpm
